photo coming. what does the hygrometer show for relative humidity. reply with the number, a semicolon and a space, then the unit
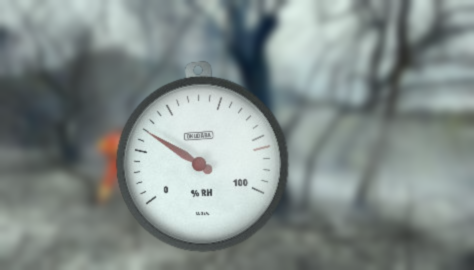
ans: 28; %
